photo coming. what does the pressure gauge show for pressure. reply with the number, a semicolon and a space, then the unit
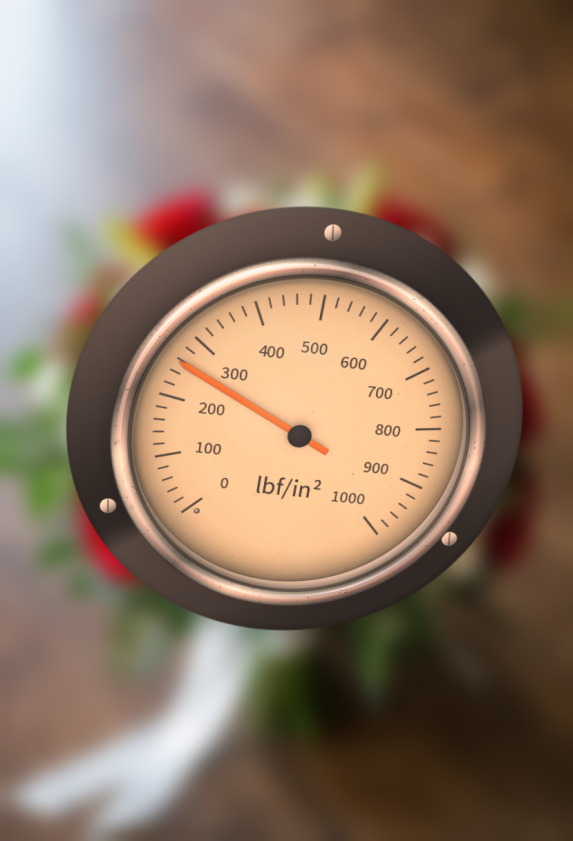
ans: 260; psi
